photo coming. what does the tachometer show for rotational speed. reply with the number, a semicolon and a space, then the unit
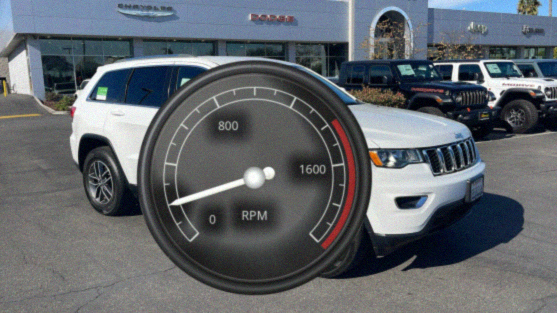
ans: 200; rpm
